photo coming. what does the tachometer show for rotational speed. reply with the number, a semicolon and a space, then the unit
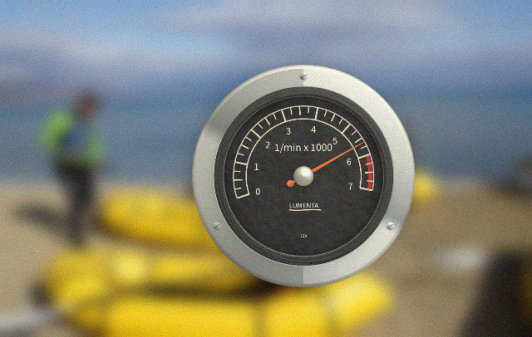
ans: 5625; rpm
